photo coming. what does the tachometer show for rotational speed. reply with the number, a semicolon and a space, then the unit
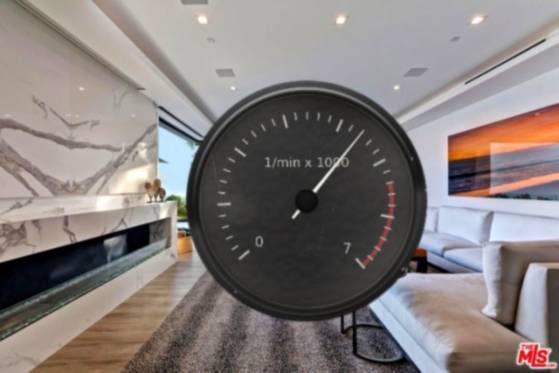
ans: 4400; rpm
